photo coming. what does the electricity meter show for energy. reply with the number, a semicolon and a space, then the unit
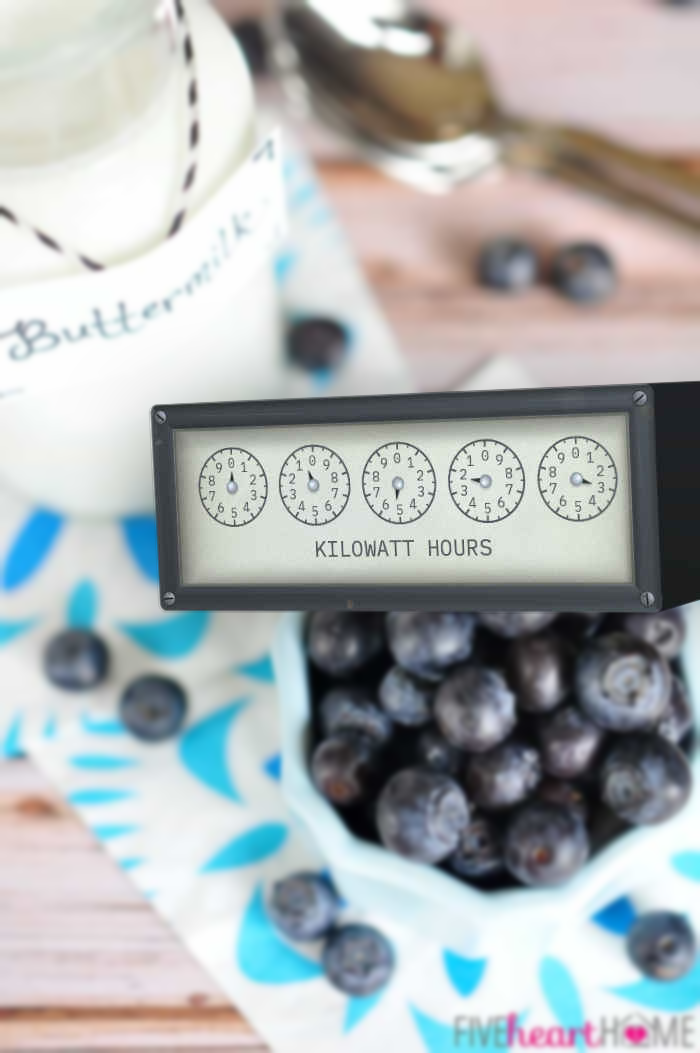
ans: 523; kWh
